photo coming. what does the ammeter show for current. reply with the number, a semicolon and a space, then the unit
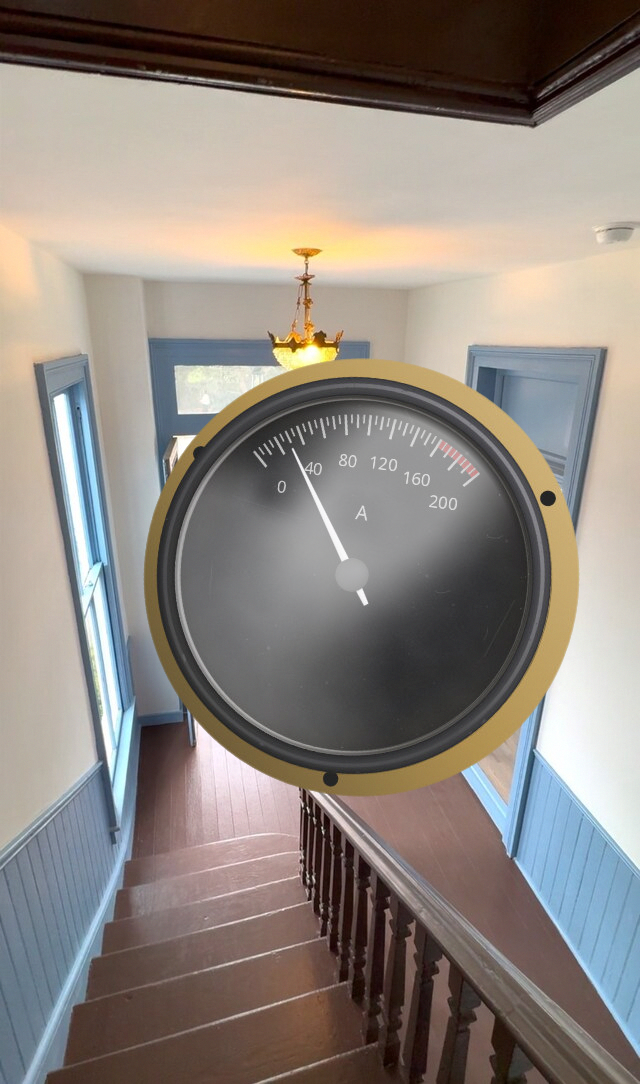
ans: 30; A
